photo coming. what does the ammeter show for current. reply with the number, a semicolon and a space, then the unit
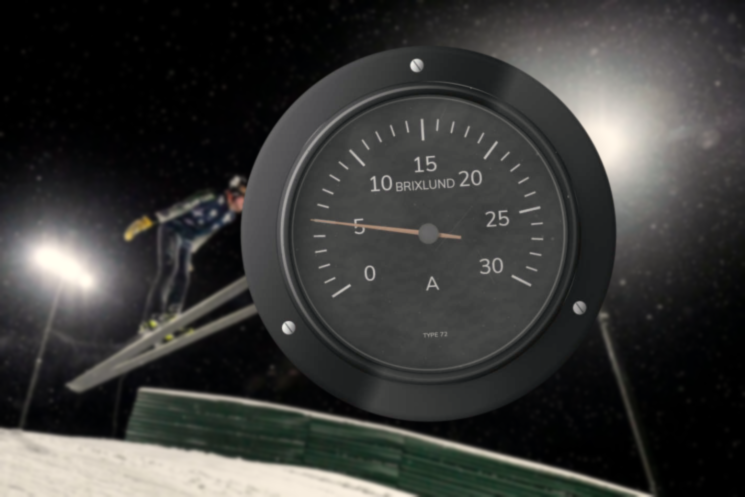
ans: 5; A
